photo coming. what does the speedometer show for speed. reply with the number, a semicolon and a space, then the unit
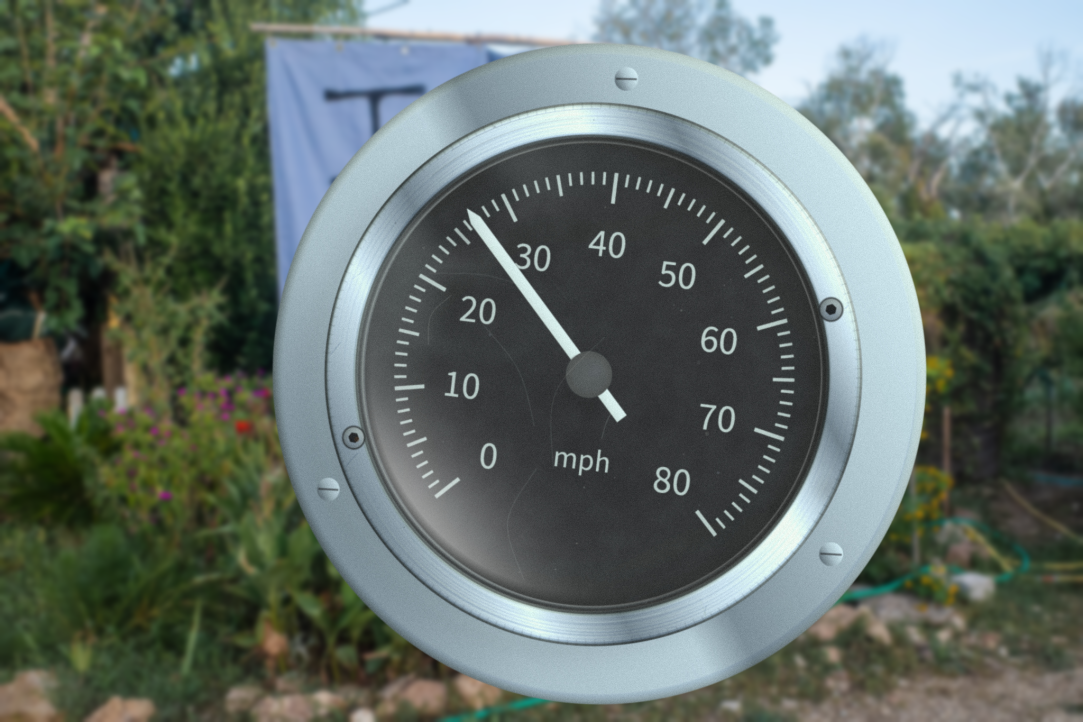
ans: 27; mph
